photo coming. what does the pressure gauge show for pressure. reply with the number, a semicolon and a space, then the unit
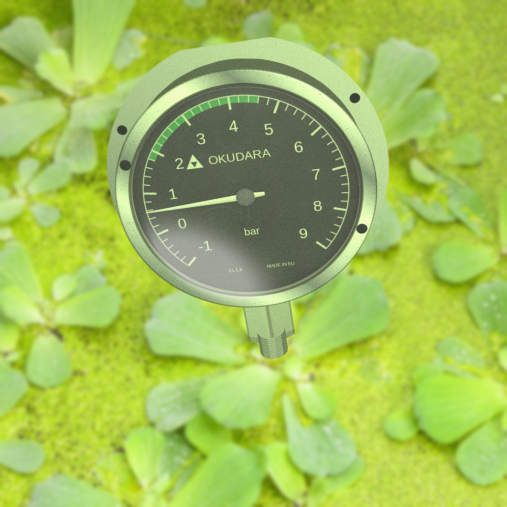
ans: 0.6; bar
